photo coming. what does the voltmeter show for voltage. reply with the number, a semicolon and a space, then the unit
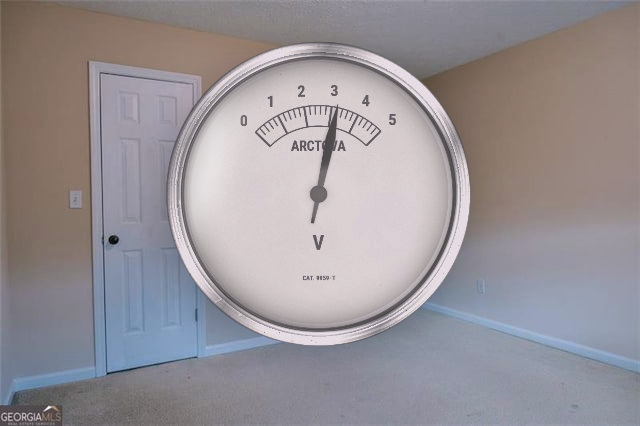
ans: 3.2; V
